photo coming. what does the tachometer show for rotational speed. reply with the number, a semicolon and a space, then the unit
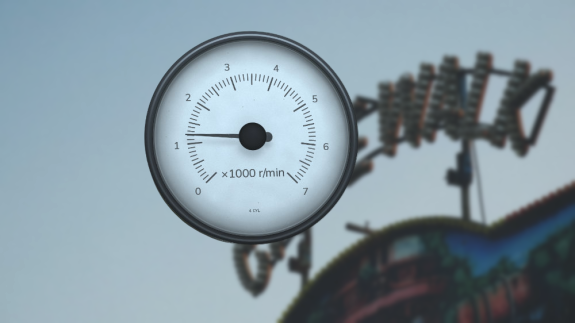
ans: 1200; rpm
